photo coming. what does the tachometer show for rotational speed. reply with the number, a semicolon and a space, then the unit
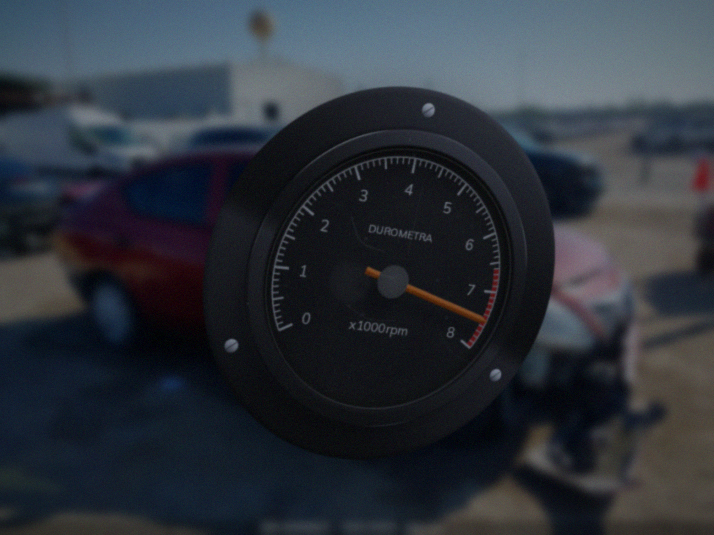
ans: 7500; rpm
